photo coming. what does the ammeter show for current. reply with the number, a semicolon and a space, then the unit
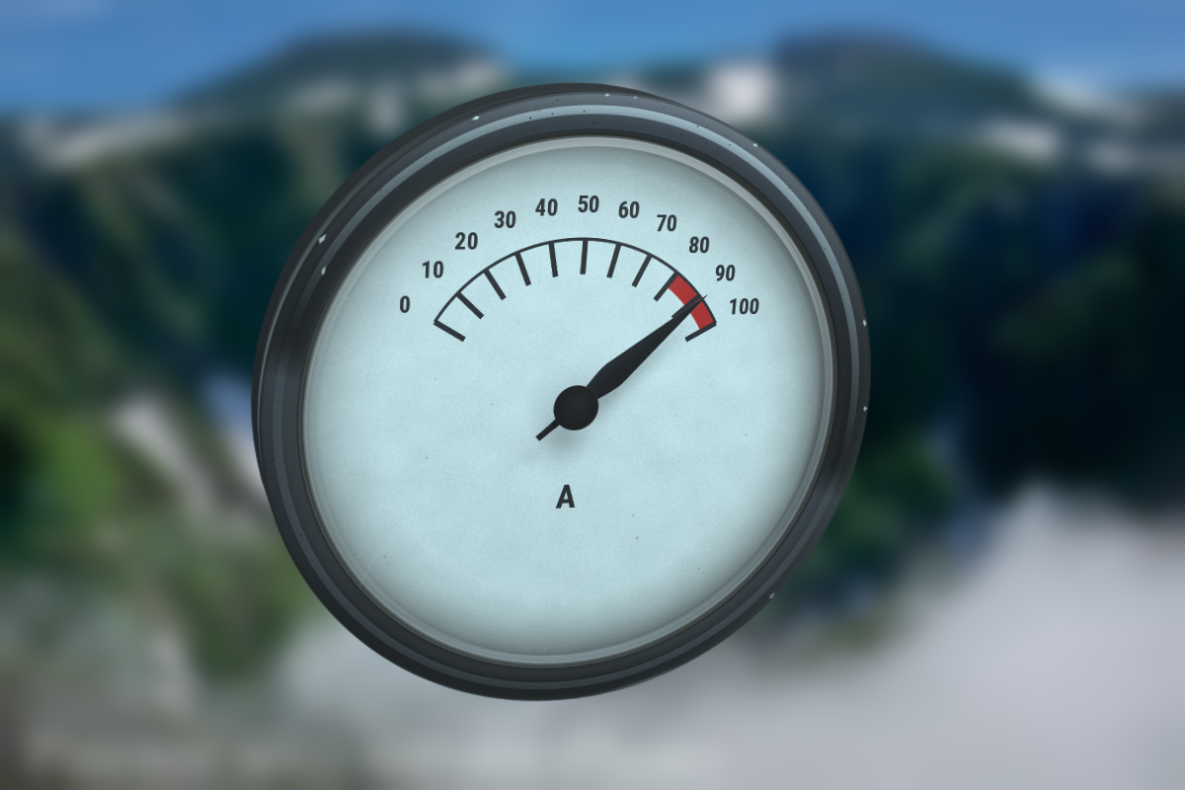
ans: 90; A
